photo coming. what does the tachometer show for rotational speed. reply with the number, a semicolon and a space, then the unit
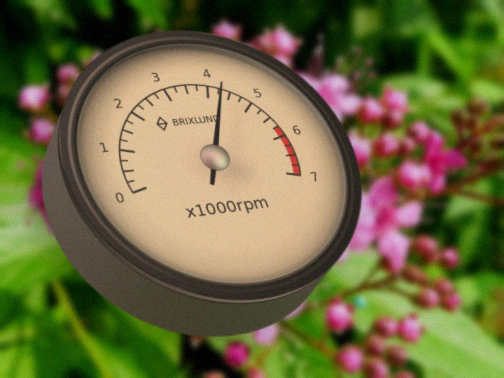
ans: 4250; rpm
